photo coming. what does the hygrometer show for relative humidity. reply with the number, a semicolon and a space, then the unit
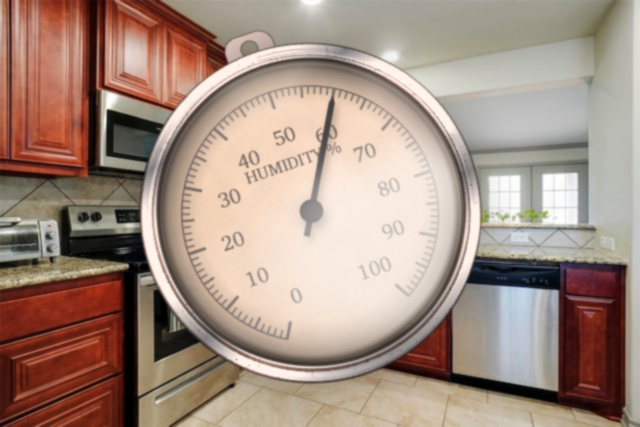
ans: 60; %
